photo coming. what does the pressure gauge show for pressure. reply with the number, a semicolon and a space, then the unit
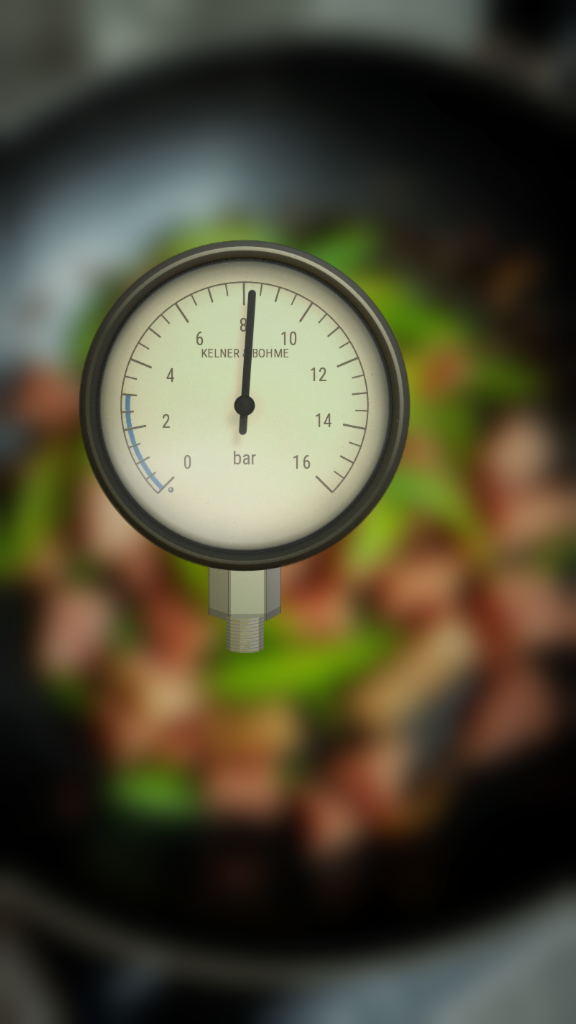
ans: 8.25; bar
